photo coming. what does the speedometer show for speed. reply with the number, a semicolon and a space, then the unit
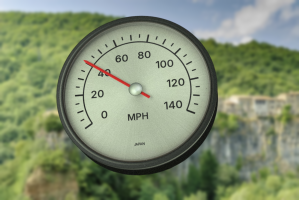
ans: 40; mph
